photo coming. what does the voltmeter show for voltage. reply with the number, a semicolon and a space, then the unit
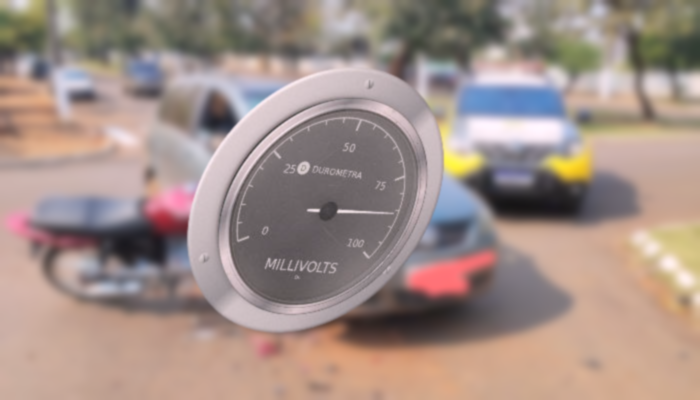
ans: 85; mV
